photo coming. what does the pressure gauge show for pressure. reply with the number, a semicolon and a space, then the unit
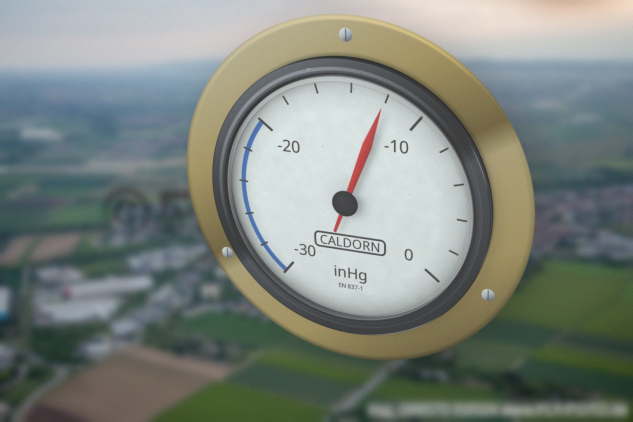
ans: -12; inHg
